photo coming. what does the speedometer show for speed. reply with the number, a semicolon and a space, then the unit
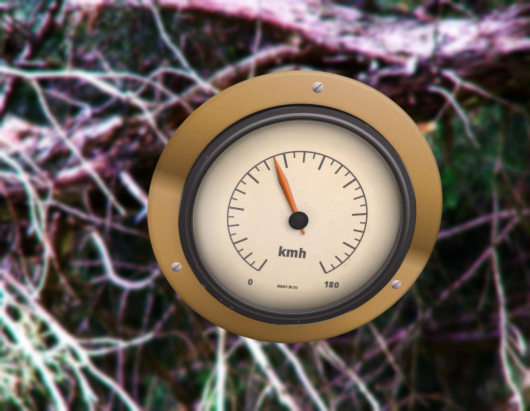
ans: 75; km/h
